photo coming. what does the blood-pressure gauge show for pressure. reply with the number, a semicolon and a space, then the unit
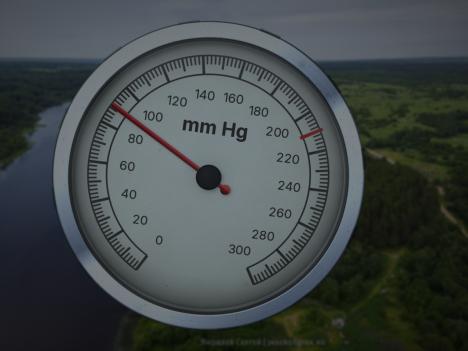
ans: 90; mmHg
